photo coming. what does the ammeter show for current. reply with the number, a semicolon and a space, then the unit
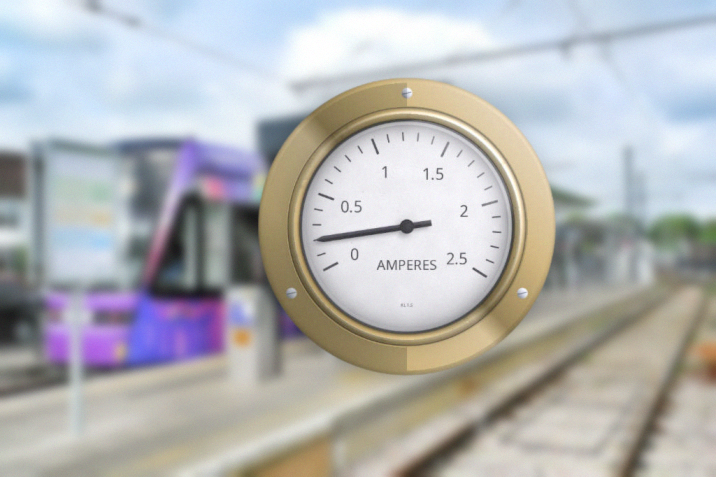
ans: 0.2; A
